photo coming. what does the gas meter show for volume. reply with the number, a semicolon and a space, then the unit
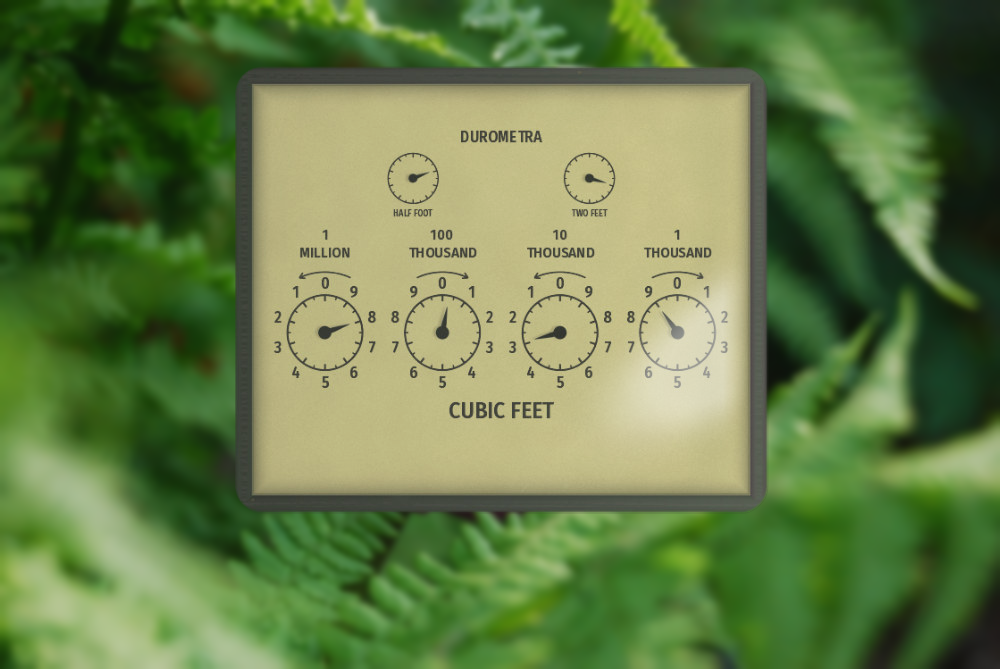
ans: 802900; ft³
